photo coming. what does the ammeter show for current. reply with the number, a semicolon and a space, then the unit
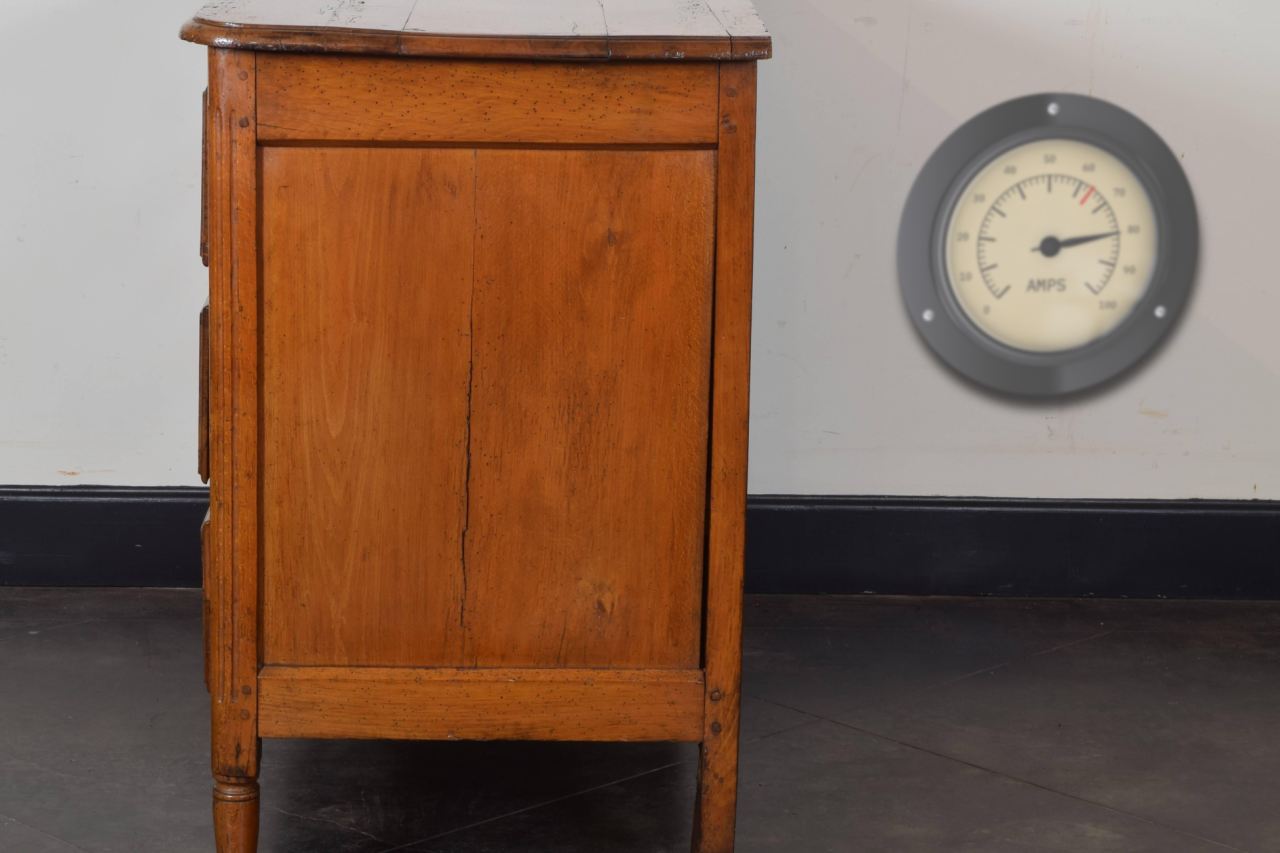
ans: 80; A
